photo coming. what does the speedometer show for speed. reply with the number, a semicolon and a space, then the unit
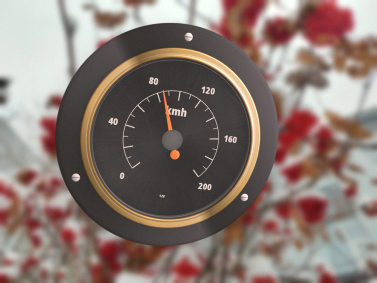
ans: 85; km/h
